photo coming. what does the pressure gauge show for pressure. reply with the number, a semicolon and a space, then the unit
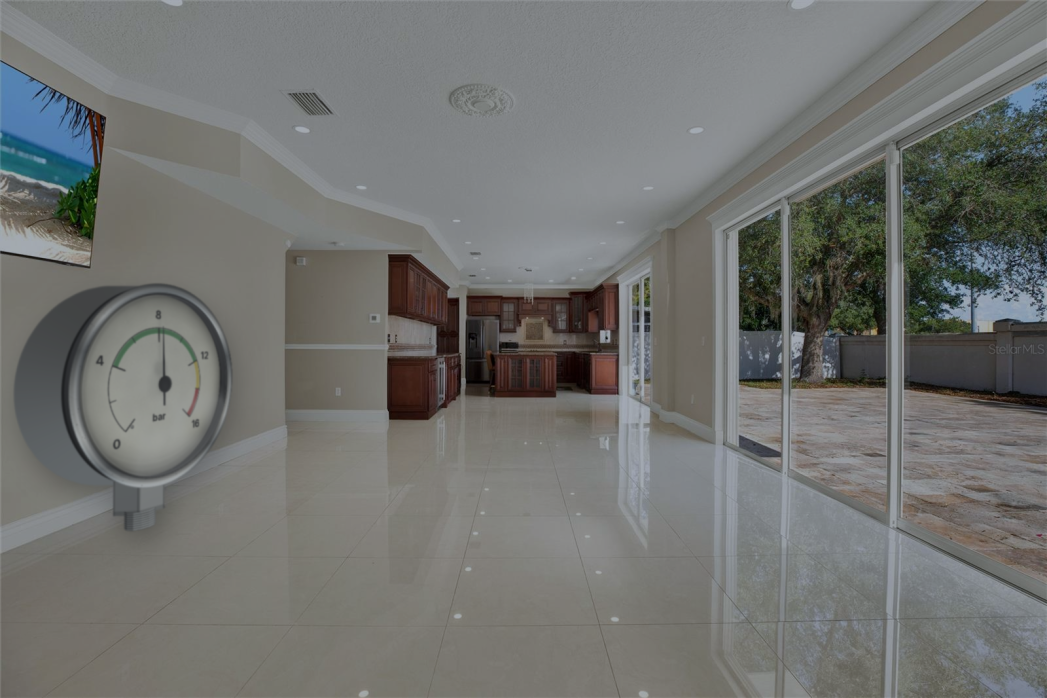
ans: 8; bar
